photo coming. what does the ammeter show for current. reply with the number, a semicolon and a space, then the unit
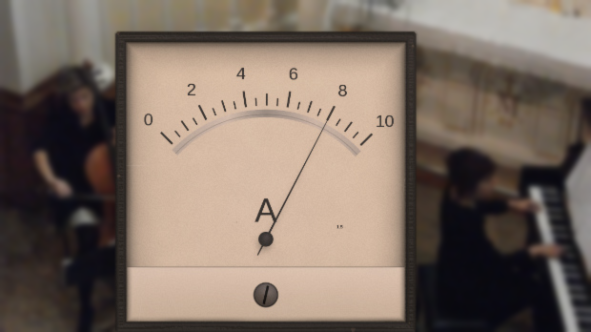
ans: 8; A
